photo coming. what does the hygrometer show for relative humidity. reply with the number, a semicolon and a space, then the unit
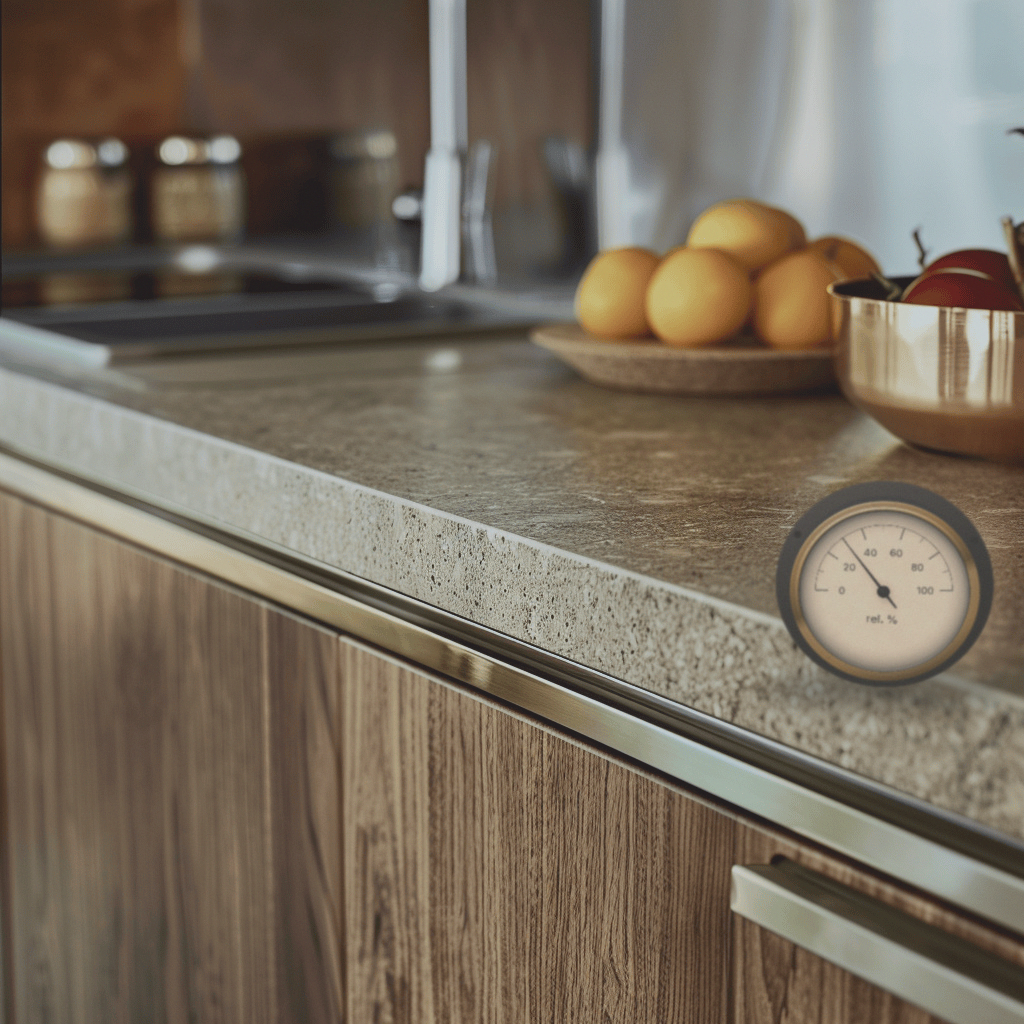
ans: 30; %
